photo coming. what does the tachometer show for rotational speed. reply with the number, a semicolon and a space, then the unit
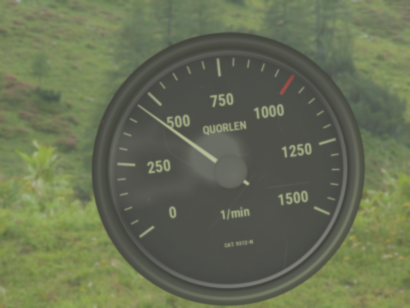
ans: 450; rpm
